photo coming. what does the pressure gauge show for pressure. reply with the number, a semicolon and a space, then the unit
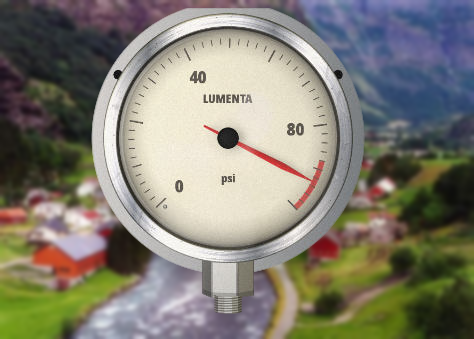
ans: 93; psi
